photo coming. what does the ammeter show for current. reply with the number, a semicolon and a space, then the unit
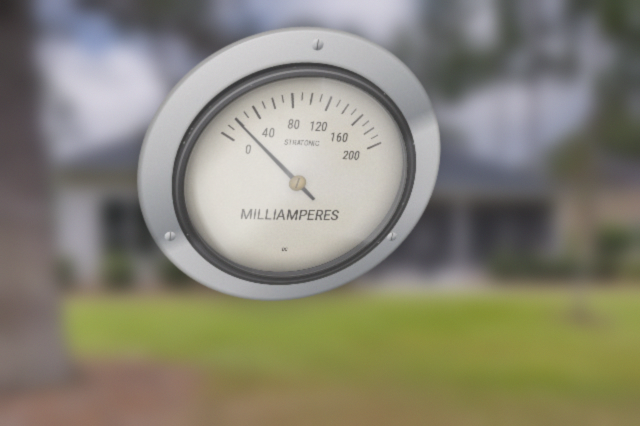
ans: 20; mA
